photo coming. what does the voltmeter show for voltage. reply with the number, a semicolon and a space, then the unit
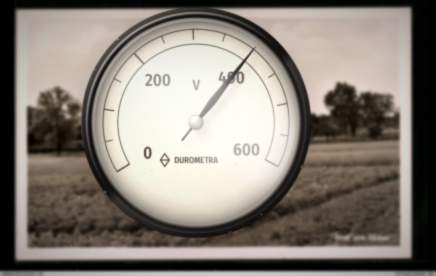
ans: 400; V
